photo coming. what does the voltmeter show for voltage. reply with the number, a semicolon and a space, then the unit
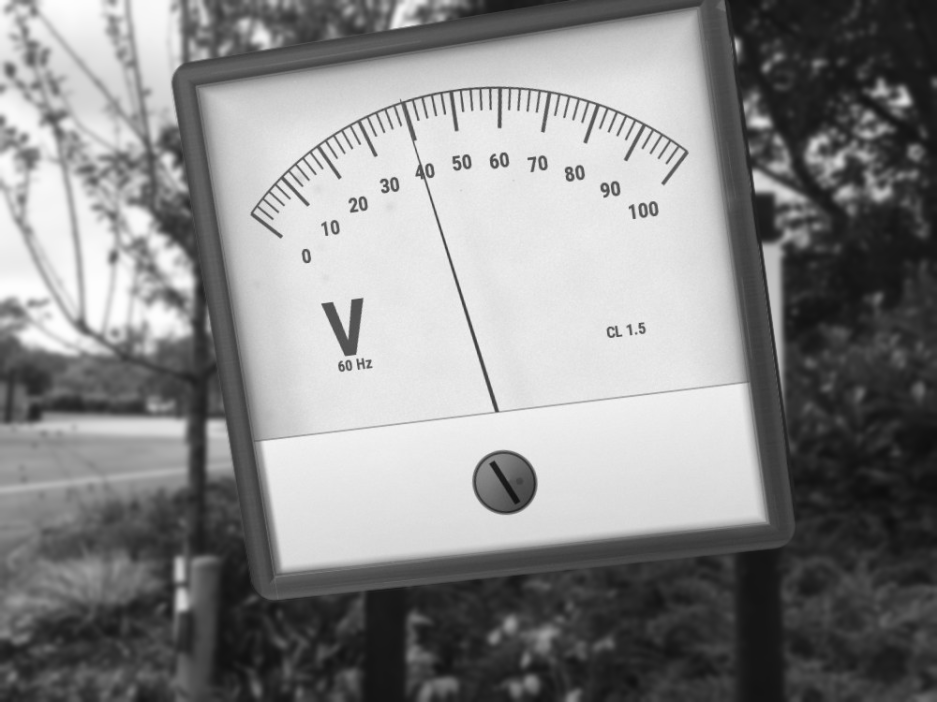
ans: 40; V
